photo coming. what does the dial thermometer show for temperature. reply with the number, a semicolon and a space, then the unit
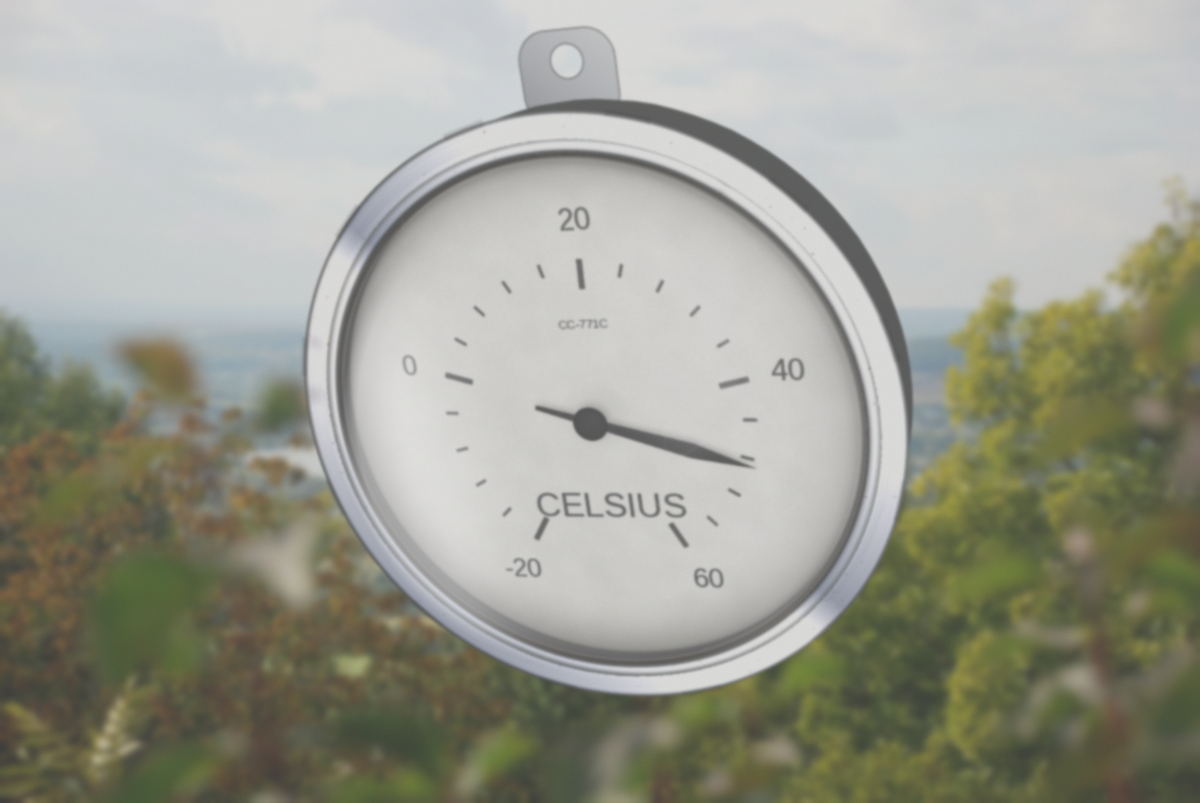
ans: 48; °C
